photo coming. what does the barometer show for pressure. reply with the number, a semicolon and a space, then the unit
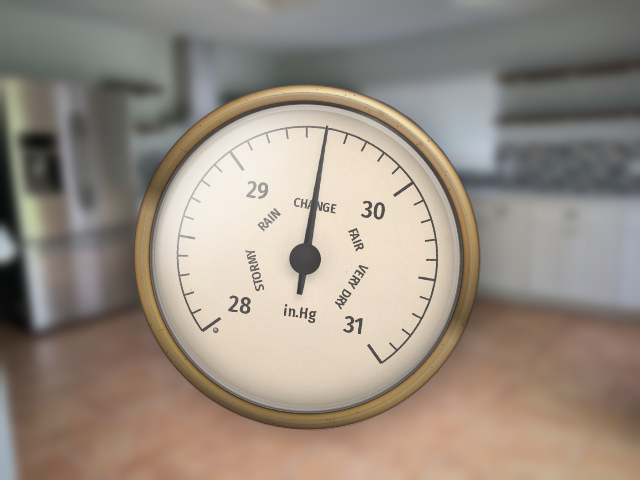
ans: 29.5; inHg
